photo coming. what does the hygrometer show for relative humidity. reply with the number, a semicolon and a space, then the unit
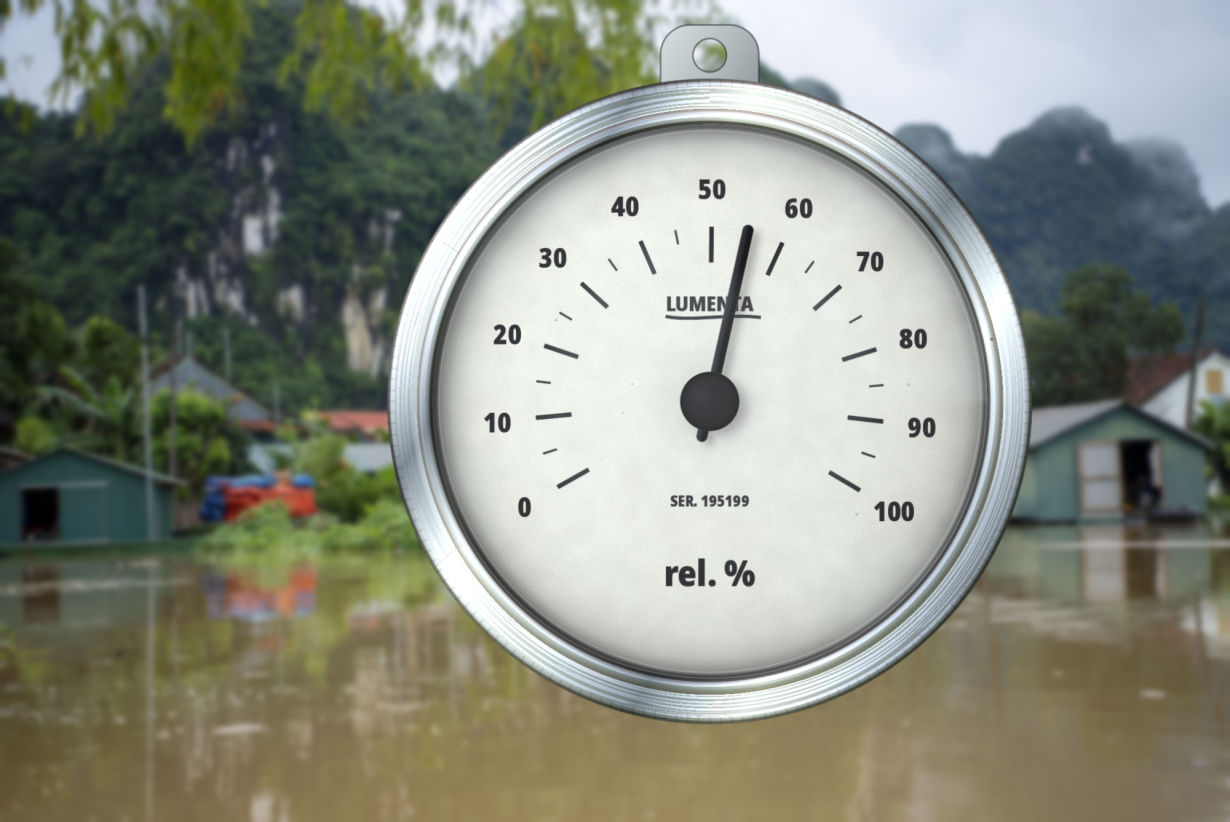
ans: 55; %
